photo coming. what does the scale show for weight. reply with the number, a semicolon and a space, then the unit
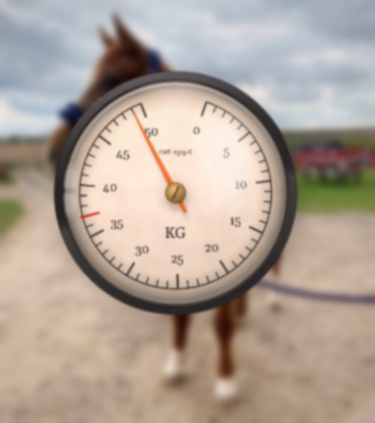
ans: 49; kg
